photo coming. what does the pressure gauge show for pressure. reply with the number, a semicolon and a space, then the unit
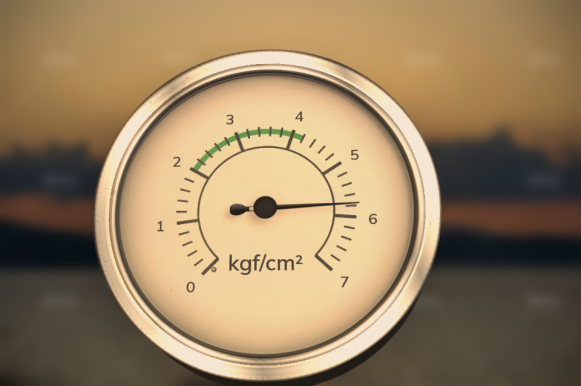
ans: 5.8; kg/cm²
